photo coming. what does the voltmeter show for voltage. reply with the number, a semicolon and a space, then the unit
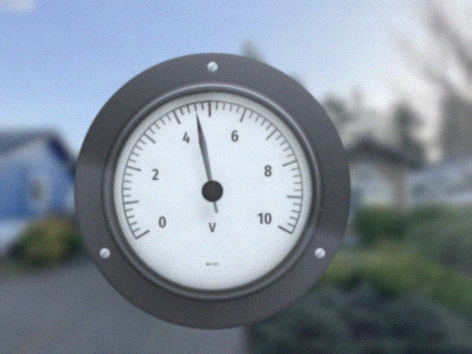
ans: 4.6; V
